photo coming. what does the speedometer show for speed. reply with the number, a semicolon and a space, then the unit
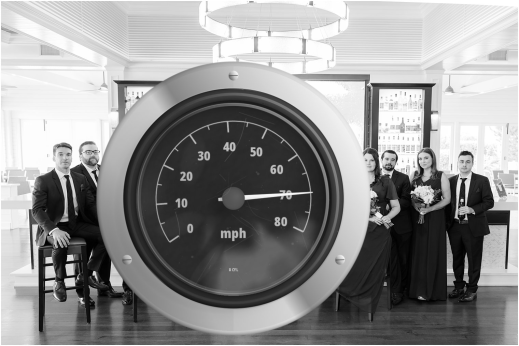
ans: 70; mph
